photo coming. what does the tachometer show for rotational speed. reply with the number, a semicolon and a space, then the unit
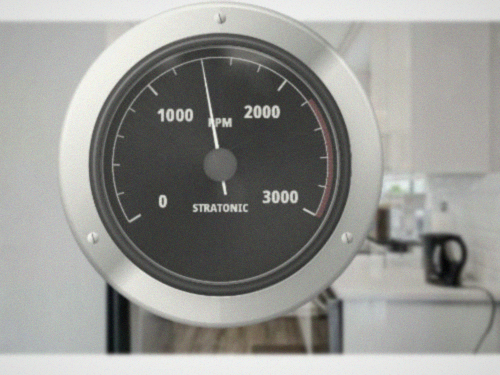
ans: 1400; rpm
